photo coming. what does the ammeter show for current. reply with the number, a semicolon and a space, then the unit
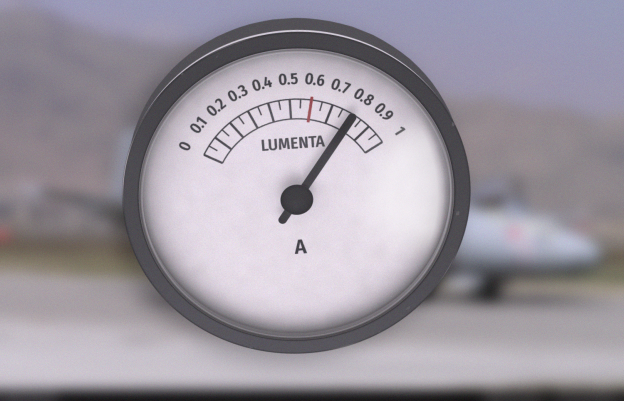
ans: 0.8; A
